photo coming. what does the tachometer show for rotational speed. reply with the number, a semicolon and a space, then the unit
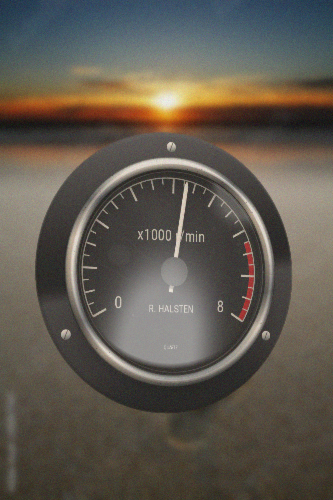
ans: 4250; rpm
